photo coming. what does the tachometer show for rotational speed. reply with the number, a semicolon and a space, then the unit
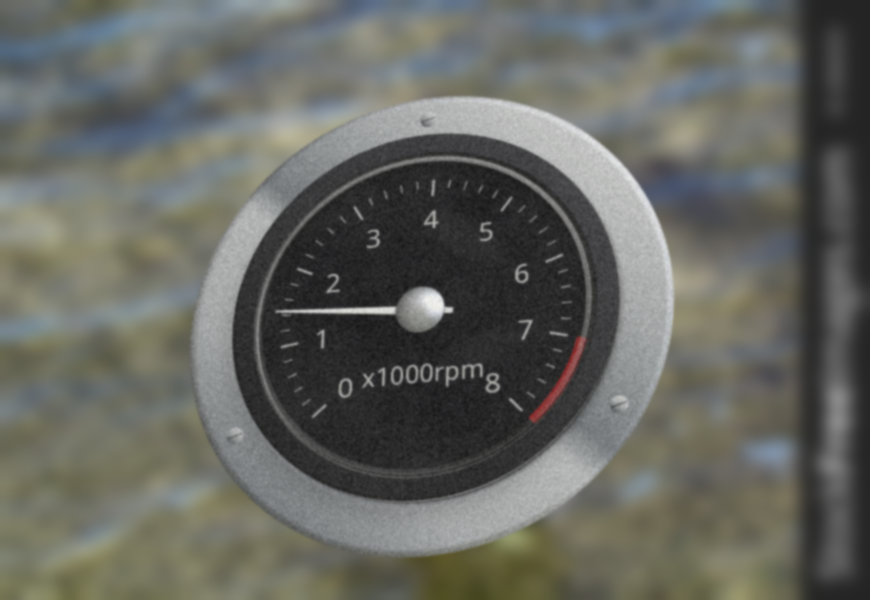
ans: 1400; rpm
